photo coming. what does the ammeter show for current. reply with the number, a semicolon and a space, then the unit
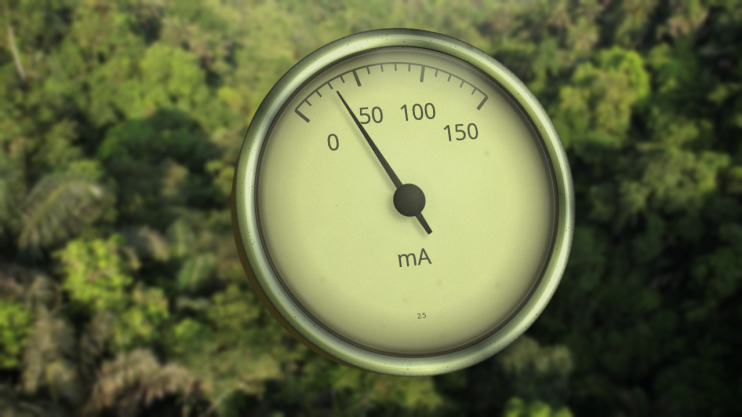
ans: 30; mA
